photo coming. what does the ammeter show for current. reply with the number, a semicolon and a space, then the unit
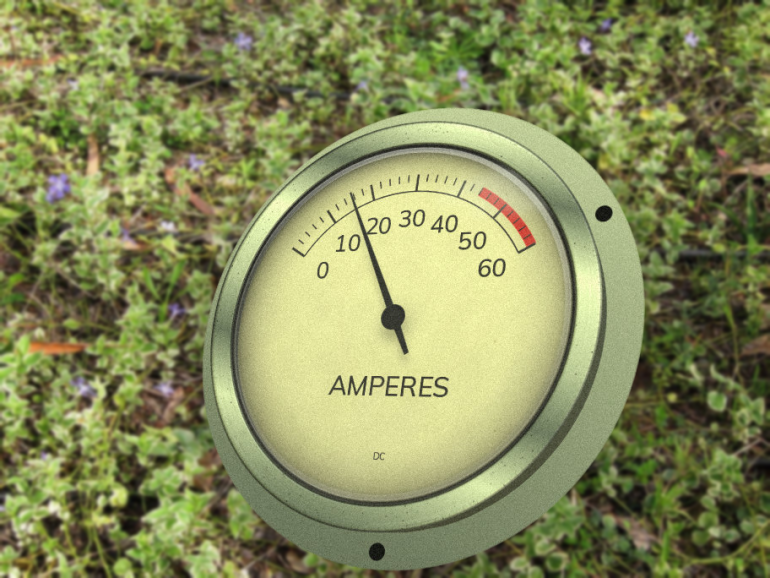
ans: 16; A
